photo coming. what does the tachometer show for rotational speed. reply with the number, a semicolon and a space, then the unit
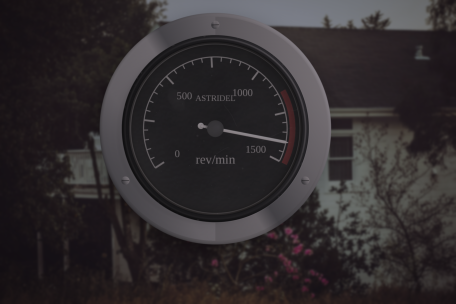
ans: 1400; rpm
